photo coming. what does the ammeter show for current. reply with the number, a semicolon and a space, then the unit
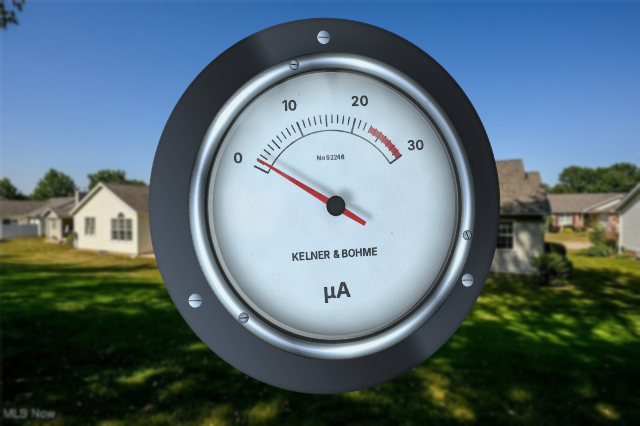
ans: 1; µA
